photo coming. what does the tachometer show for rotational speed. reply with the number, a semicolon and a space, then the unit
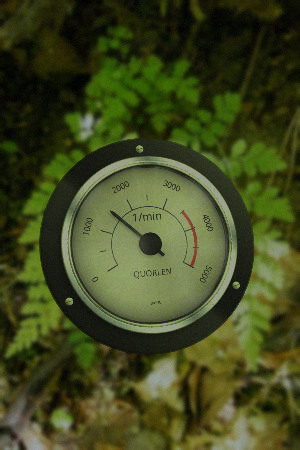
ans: 1500; rpm
